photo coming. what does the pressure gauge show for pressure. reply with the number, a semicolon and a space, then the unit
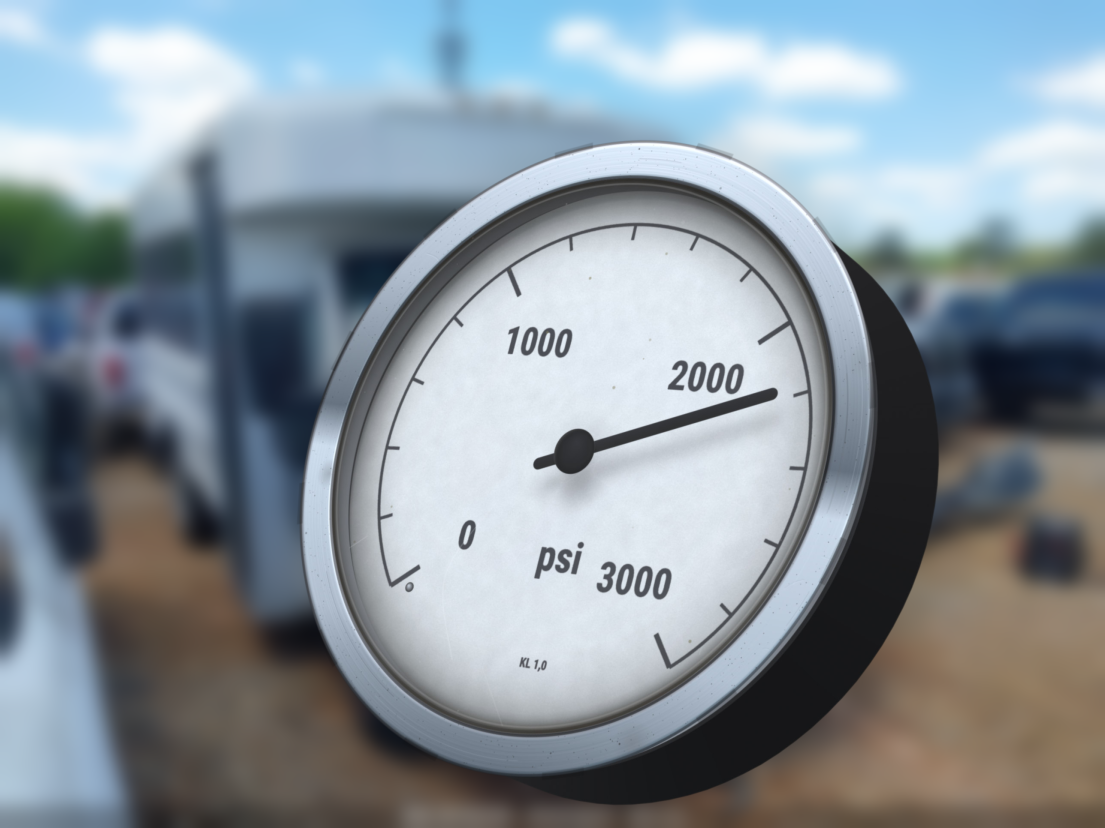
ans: 2200; psi
